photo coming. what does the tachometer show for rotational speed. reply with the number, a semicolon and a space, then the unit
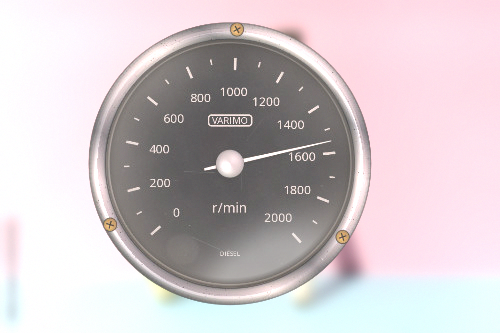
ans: 1550; rpm
